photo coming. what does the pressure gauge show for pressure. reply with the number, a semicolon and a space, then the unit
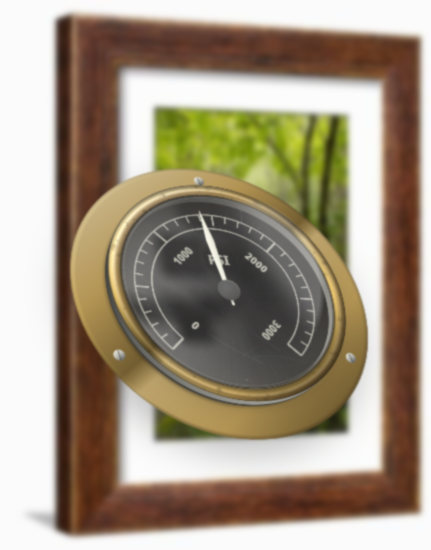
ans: 1400; psi
